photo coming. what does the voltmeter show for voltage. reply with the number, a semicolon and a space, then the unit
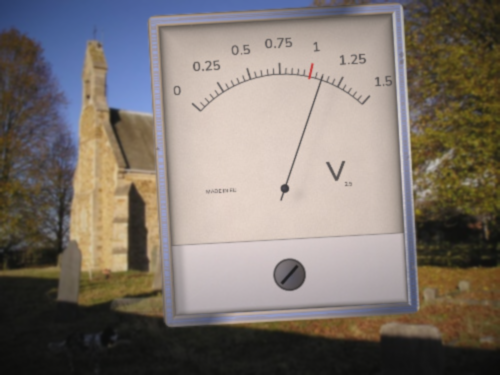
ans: 1.1; V
